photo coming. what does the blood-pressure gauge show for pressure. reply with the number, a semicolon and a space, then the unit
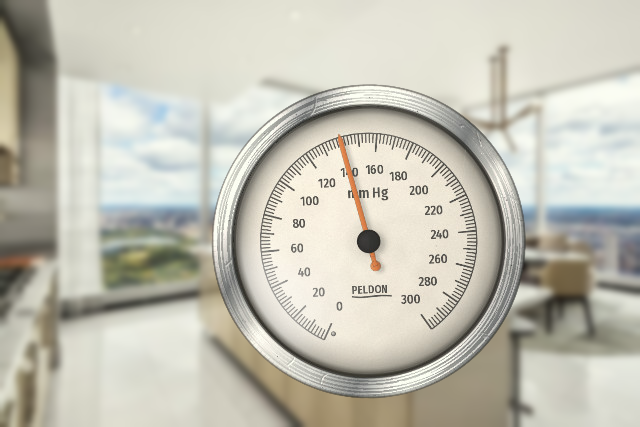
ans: 140; mmHg
